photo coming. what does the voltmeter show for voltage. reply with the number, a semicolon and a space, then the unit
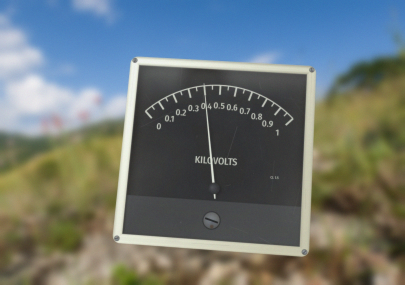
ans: 0.4; kV
